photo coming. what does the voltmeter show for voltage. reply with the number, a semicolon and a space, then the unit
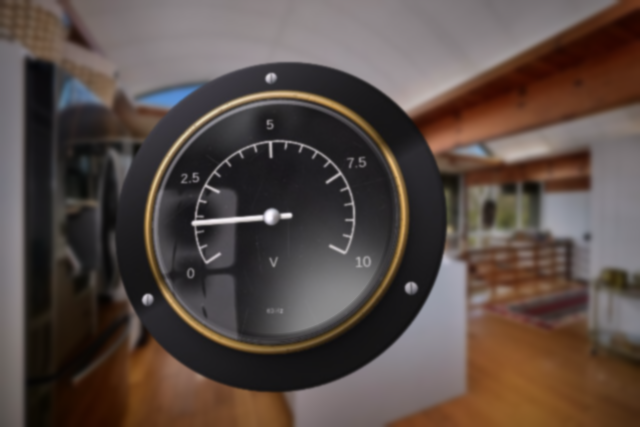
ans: 1.25; V
